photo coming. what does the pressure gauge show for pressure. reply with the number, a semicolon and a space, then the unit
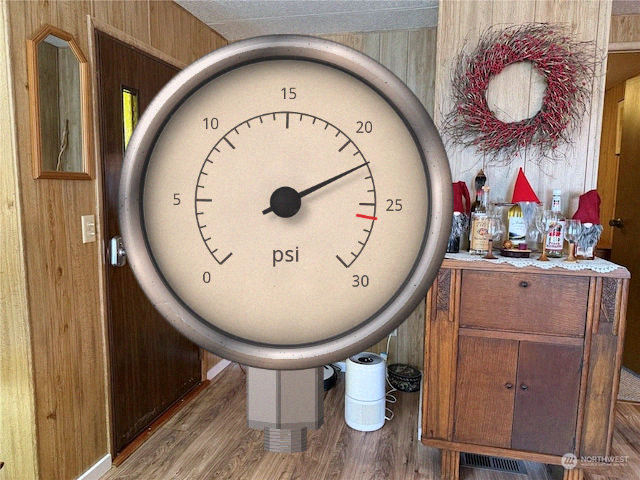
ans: 22; psi
